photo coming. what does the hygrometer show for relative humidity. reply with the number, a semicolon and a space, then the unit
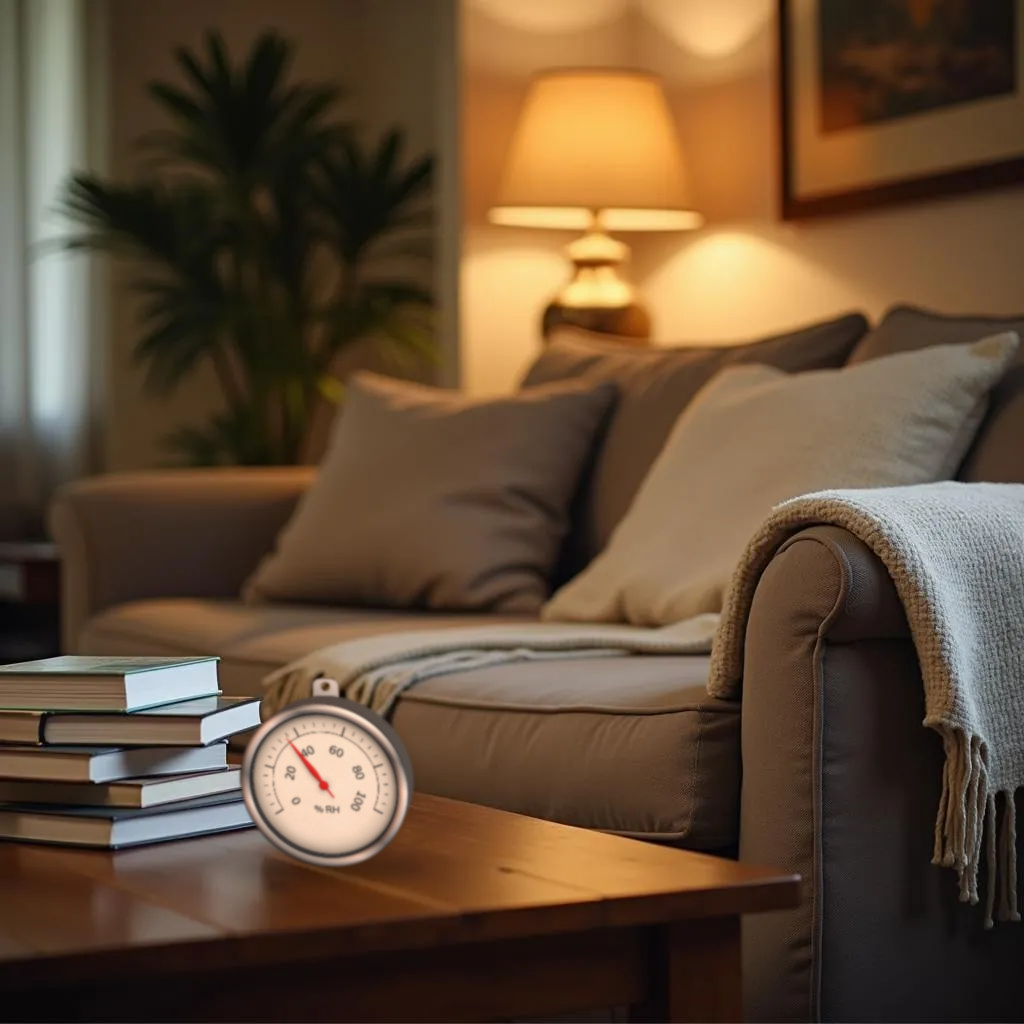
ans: 36; %
